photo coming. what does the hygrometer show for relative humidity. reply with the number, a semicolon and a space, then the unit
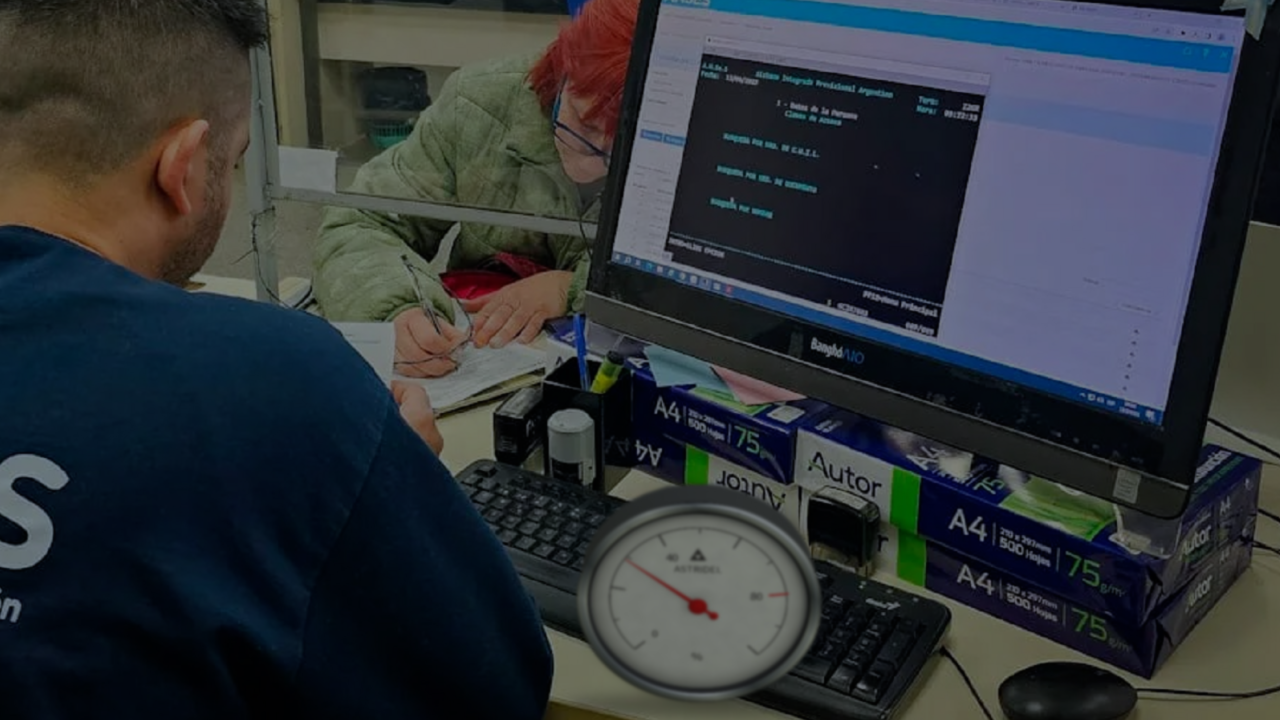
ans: 30; %
